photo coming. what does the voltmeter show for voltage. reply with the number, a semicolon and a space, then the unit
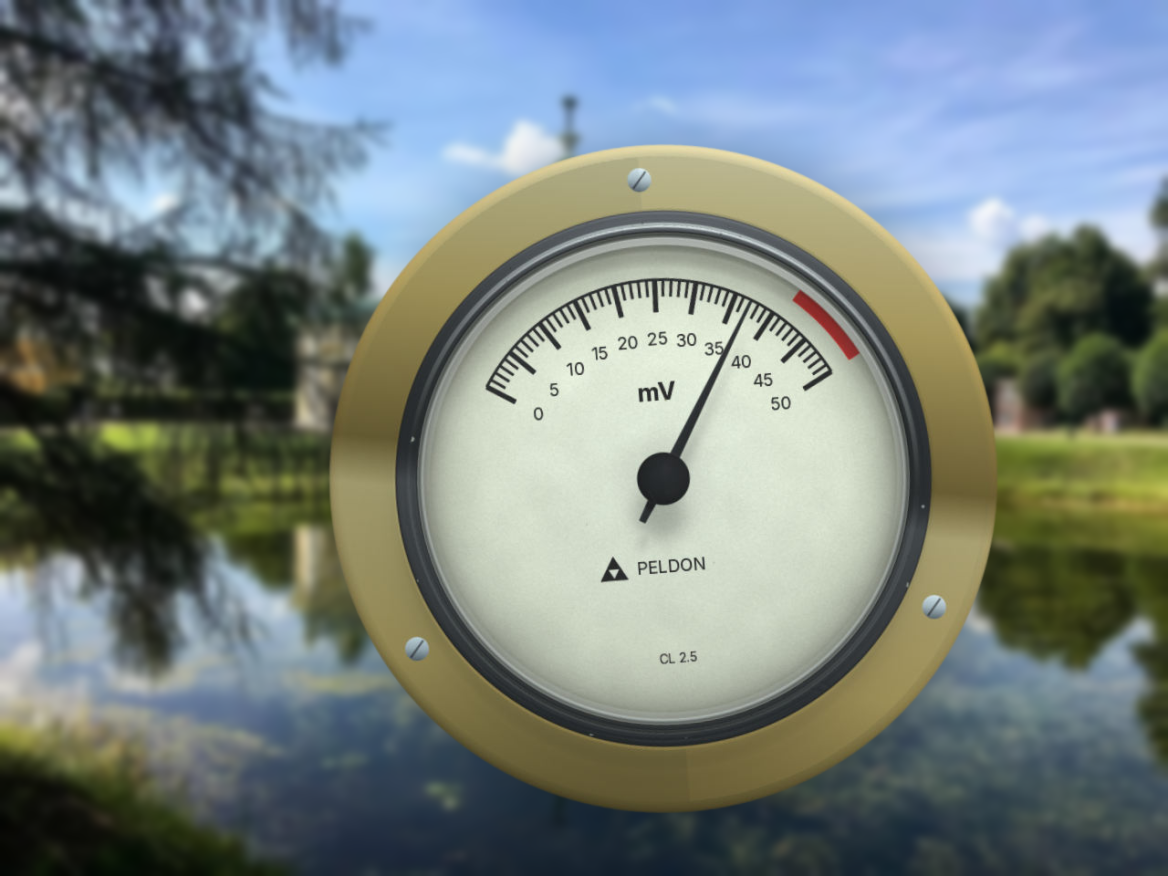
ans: 37; mV
